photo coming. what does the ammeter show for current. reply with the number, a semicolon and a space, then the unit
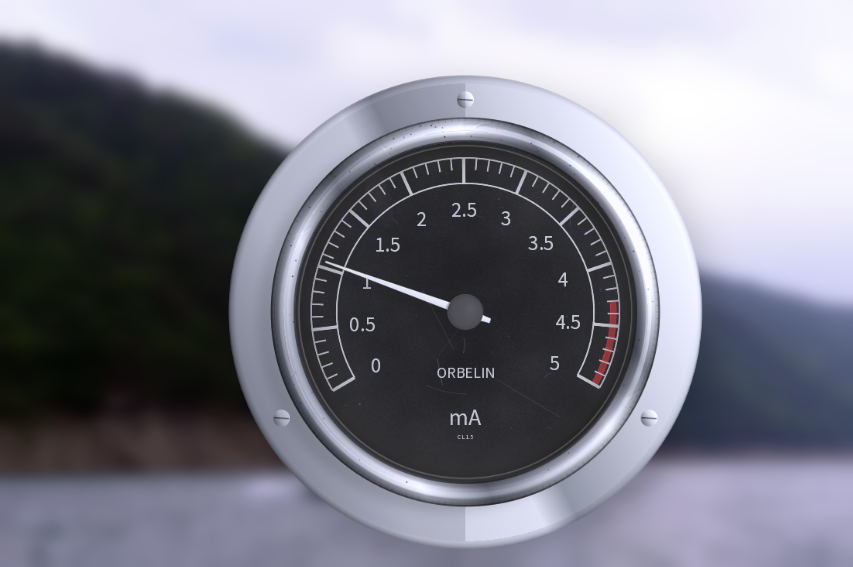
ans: 1.05; mA
